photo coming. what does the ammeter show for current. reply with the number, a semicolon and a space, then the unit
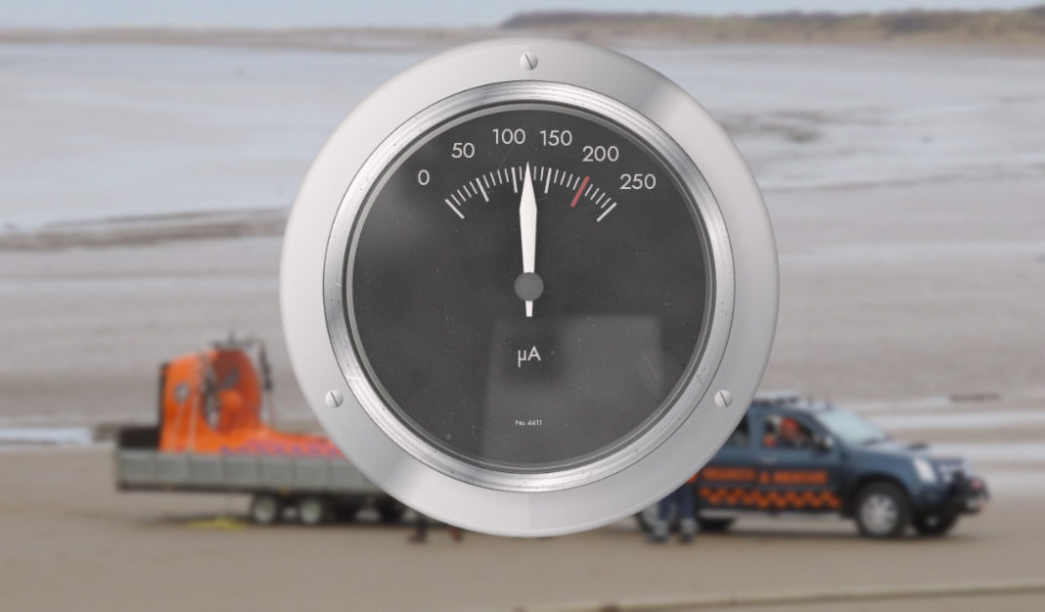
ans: 120; µA
